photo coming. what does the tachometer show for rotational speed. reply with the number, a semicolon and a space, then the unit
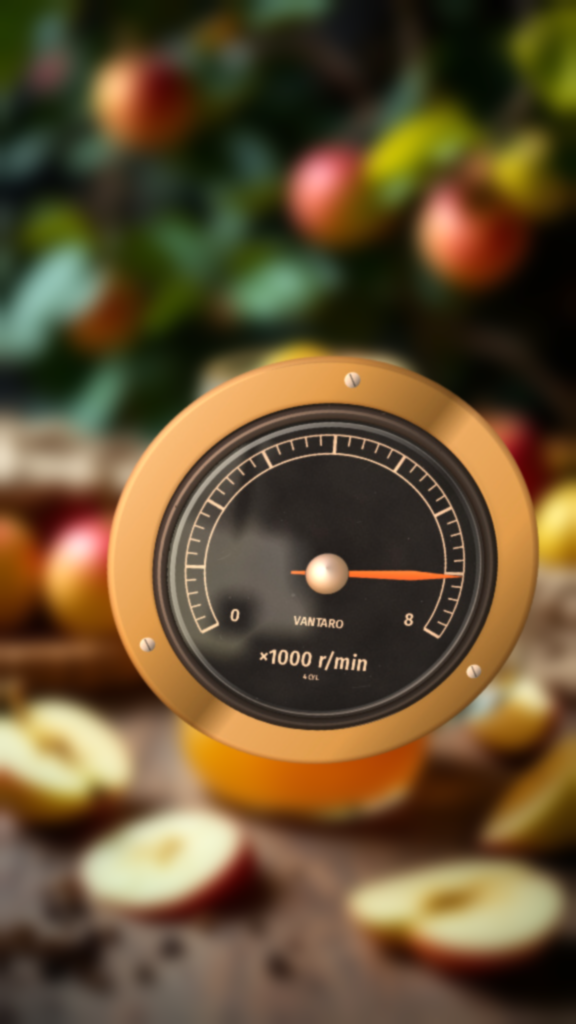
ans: 7000; rpm
